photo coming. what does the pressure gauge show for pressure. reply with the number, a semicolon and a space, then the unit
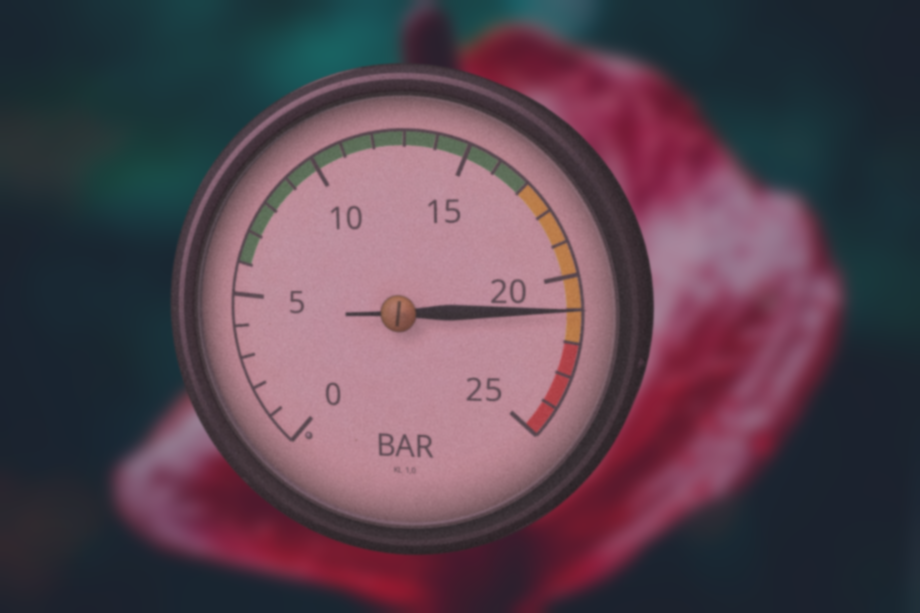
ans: 21; bar
